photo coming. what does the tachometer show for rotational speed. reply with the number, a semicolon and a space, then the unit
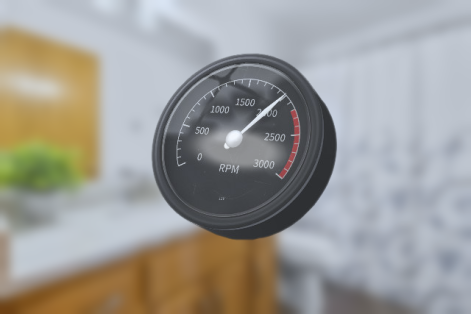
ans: 2000; rpm
